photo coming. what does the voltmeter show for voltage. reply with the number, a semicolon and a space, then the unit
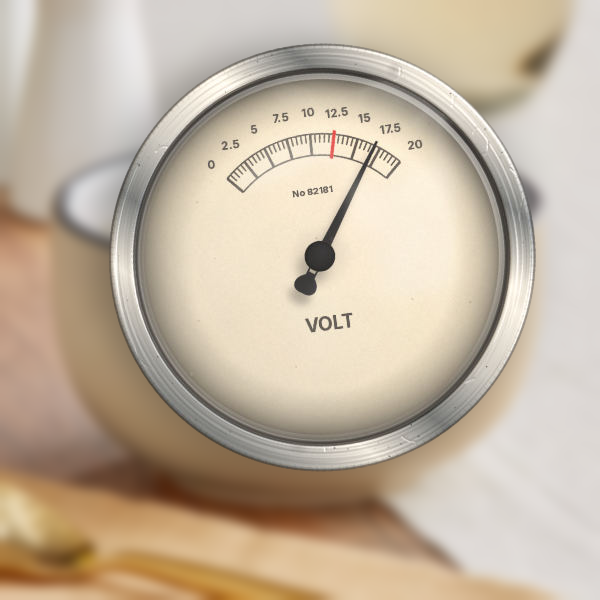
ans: 17; V
